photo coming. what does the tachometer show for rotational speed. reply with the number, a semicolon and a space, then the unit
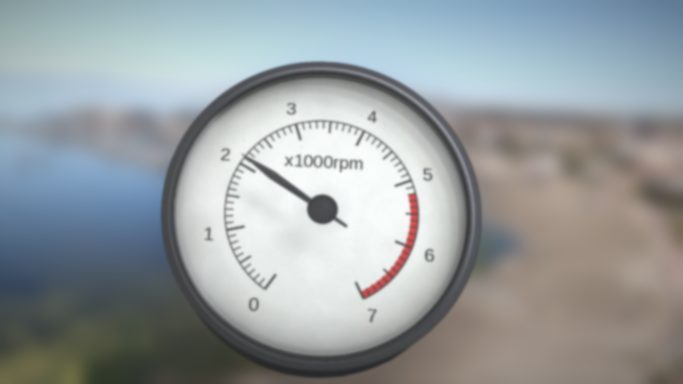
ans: 2100; rpm
